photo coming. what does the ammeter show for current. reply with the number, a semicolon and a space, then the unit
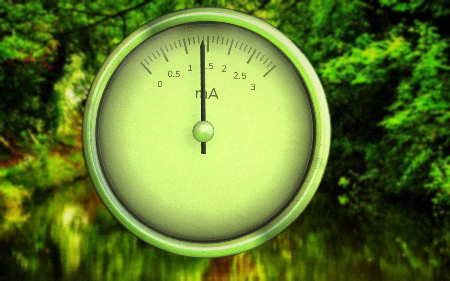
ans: 1.4; mA
